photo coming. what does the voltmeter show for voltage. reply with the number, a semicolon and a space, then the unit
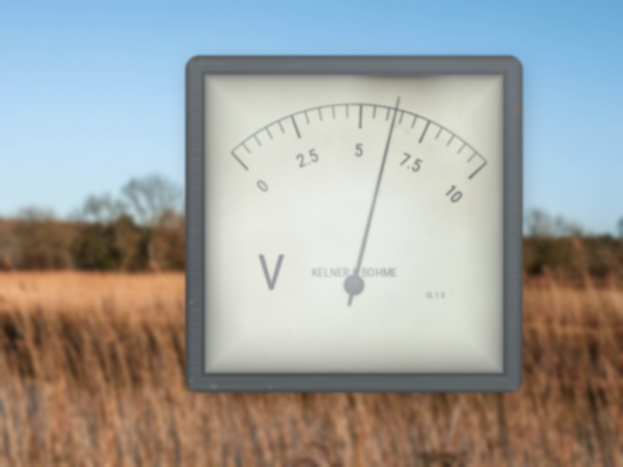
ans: 6.25; V
